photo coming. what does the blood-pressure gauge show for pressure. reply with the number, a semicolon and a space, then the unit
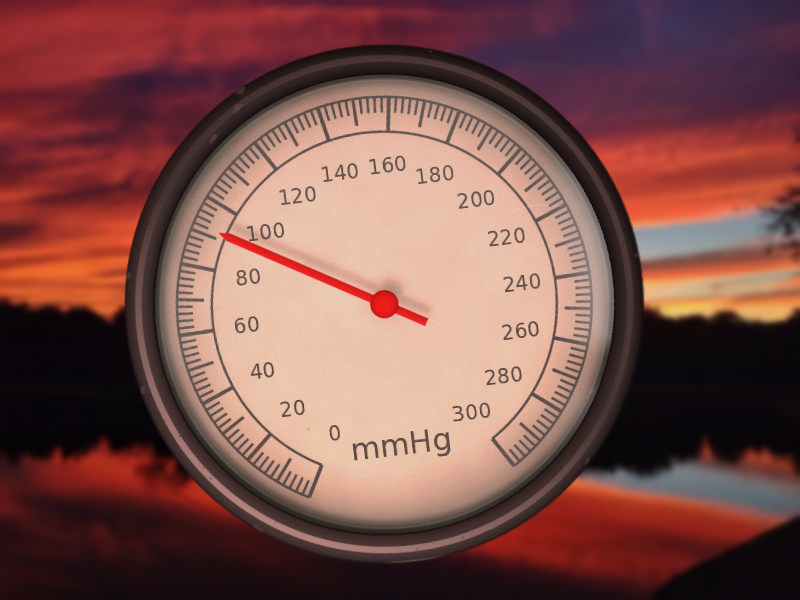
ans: 92; mmHg
